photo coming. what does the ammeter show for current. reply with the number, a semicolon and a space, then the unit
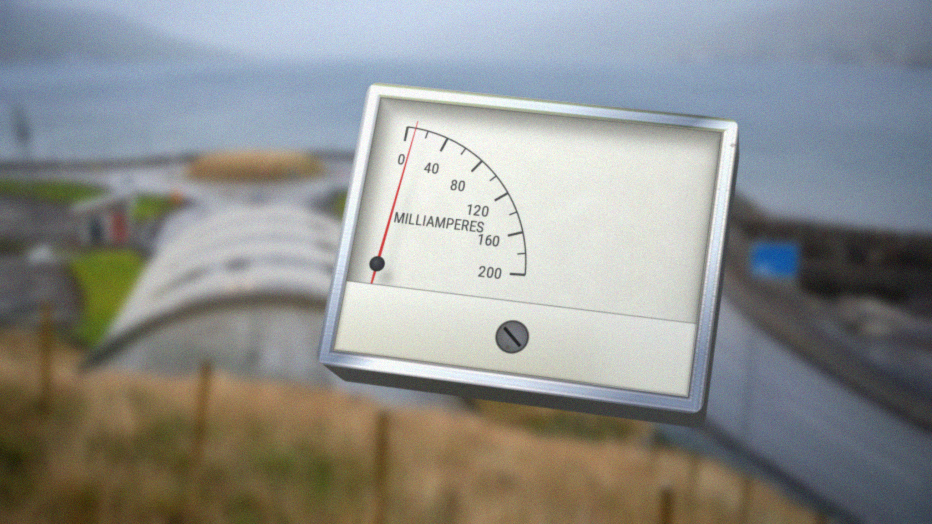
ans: 10; mA
